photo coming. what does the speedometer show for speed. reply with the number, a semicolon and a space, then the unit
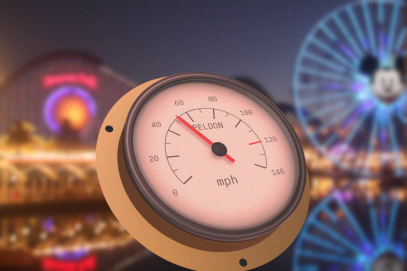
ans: 50; mph
